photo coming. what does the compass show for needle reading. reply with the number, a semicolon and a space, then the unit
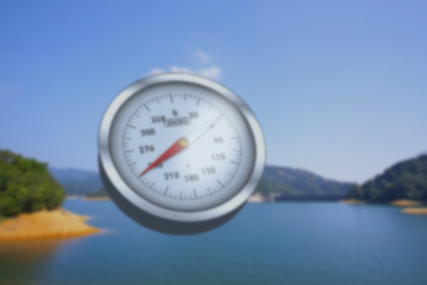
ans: 240; °
